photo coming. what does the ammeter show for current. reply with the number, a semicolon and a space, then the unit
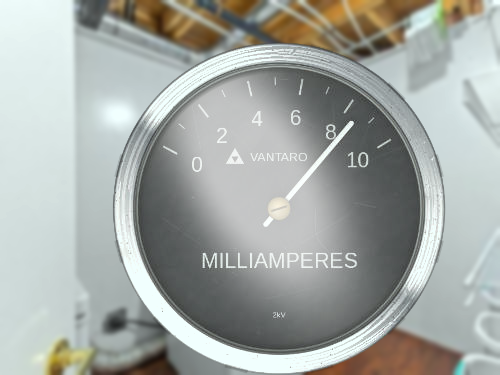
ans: 8.5; mA
